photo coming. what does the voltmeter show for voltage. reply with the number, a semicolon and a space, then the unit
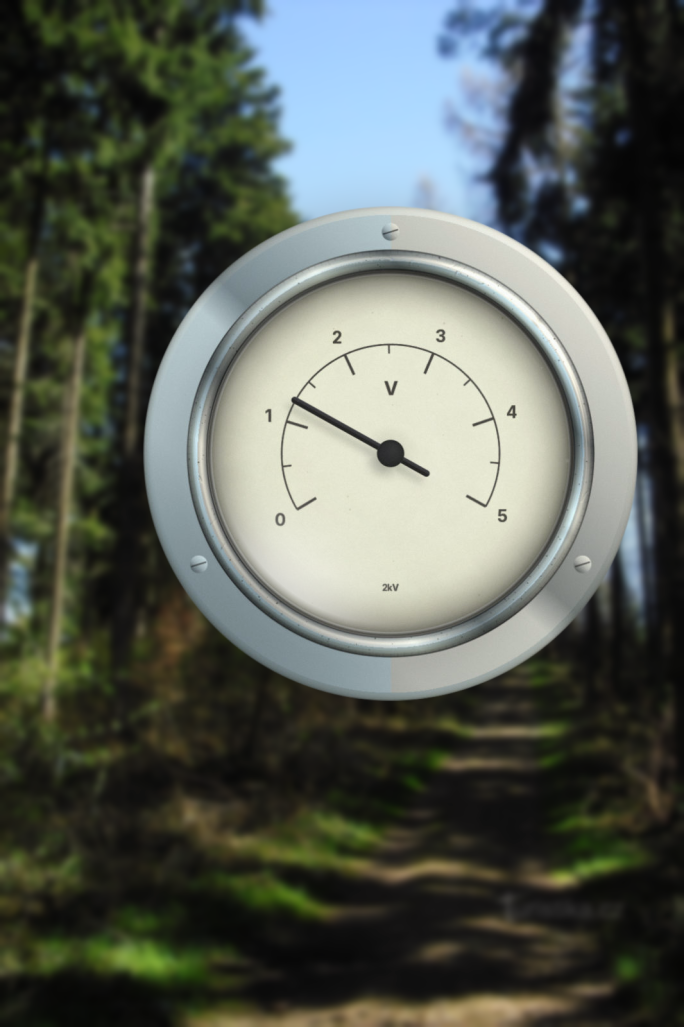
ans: 1.25; V
